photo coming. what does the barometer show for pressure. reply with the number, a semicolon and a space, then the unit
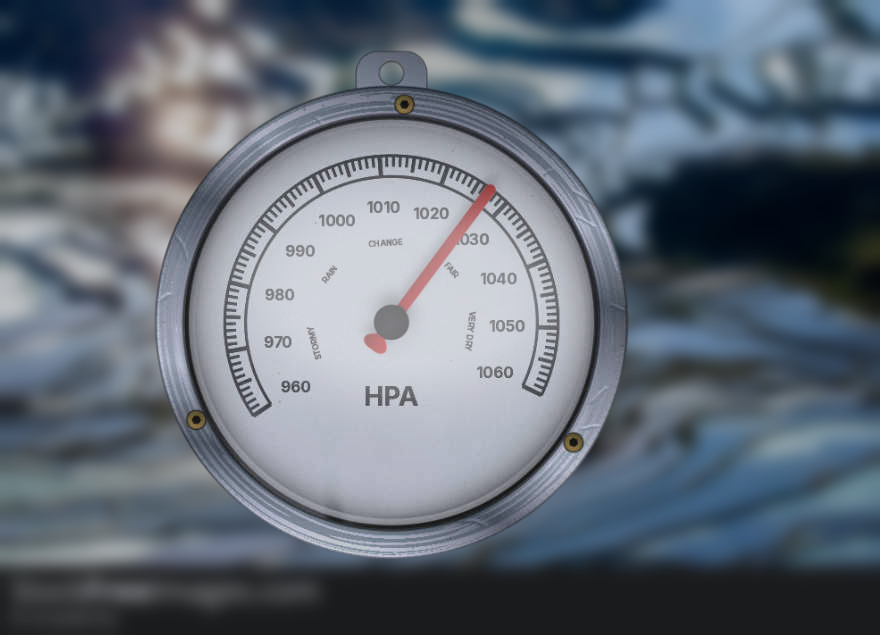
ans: 1027; hPa
